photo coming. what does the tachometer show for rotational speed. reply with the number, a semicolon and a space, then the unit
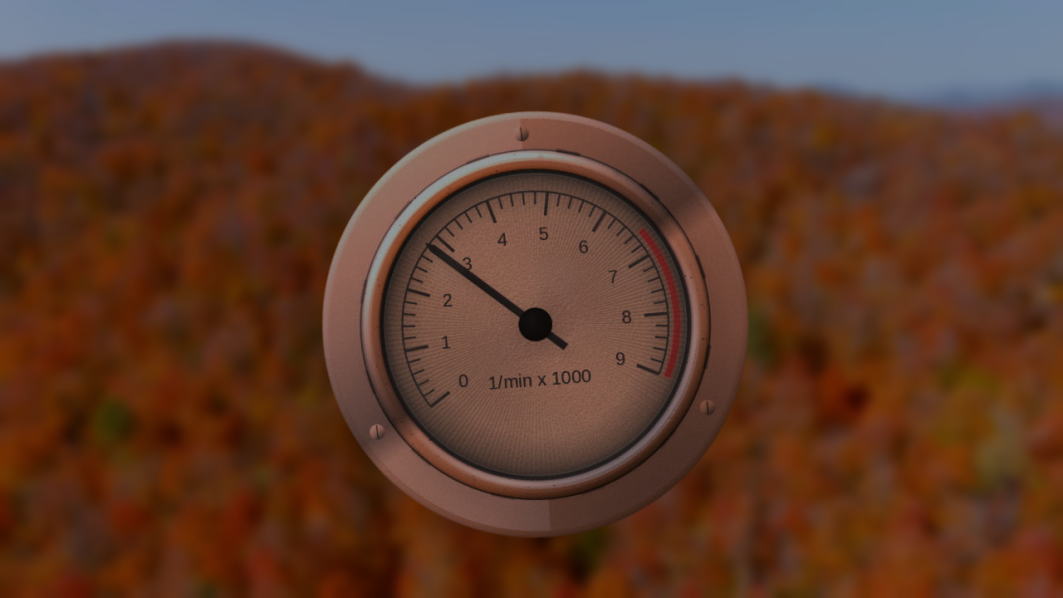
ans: 2800; rpm
